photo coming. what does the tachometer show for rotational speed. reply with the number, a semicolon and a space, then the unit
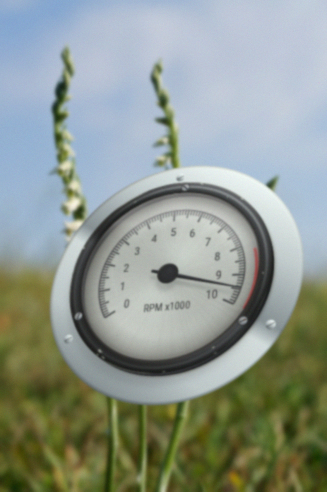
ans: 9500; rpm
